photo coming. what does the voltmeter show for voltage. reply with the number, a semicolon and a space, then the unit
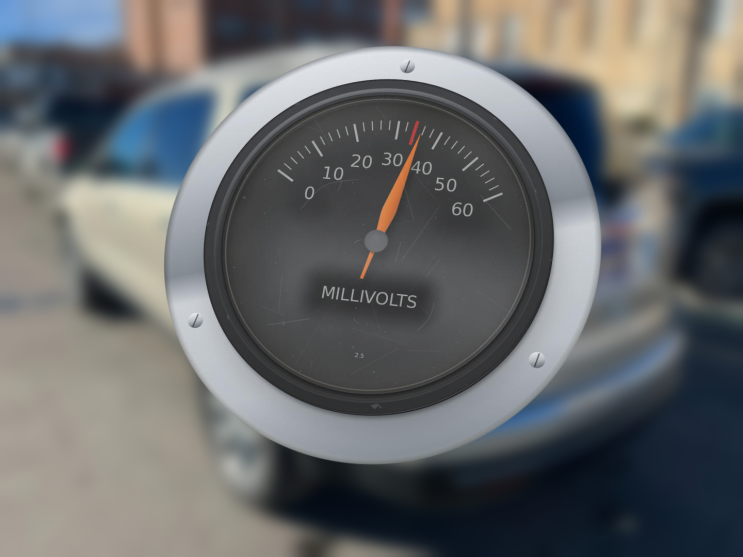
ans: 36; mV
